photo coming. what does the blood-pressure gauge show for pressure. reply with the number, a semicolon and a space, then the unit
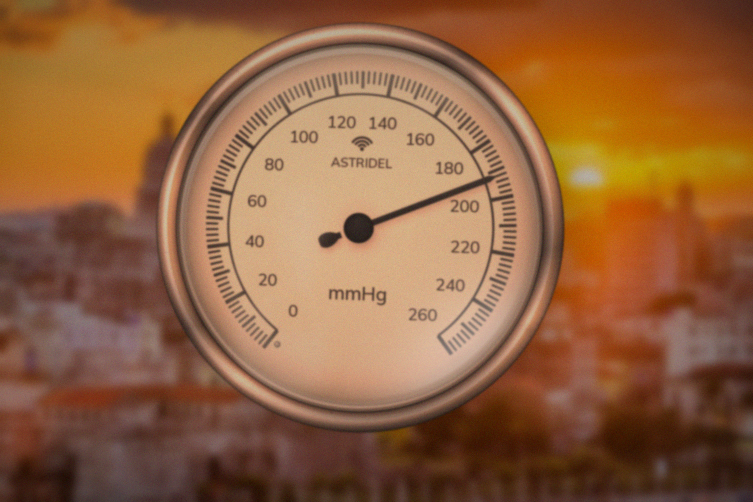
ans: 192; mmHg
